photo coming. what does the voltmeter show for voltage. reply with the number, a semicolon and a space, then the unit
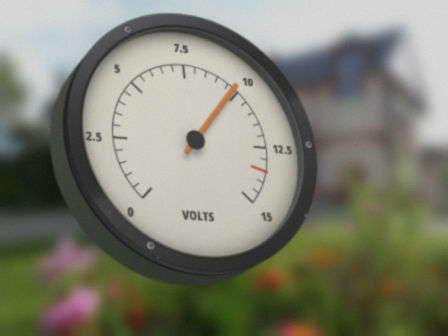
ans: 9.75; V
